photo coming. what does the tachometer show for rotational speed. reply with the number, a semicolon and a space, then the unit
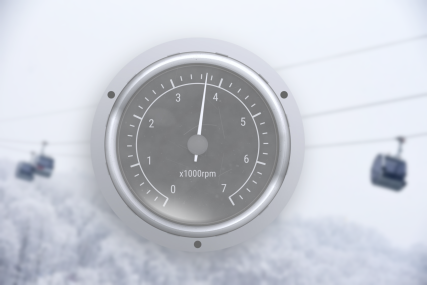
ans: 3700; rpm
